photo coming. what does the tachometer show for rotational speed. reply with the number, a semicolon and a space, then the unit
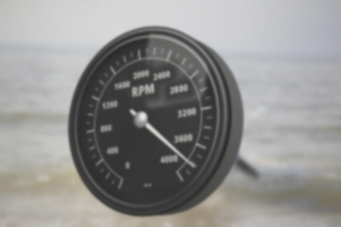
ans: 3800; rpm
